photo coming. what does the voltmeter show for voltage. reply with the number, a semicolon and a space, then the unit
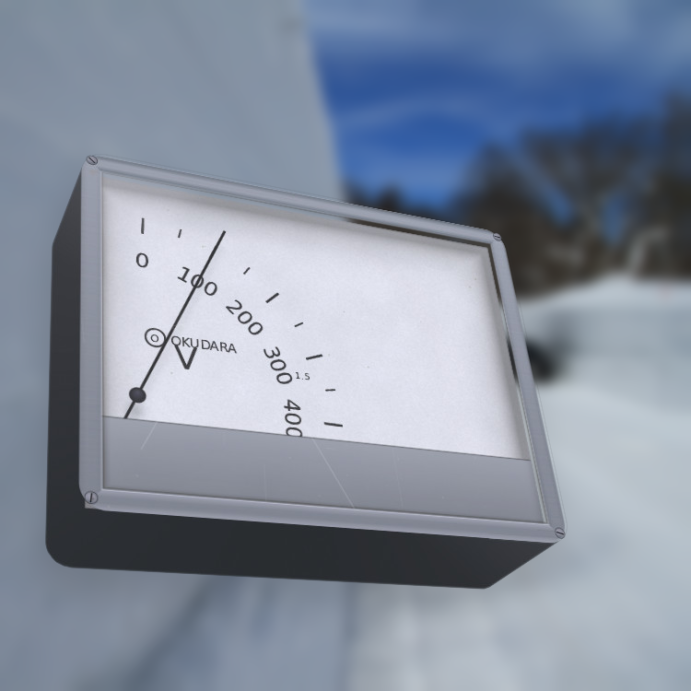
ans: 100; V
